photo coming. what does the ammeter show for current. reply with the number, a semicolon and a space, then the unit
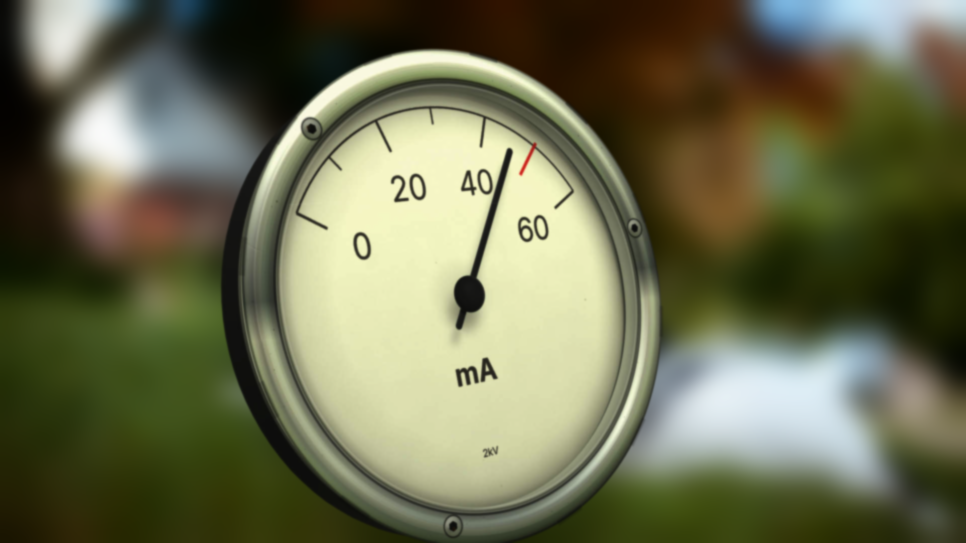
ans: 45; mA
